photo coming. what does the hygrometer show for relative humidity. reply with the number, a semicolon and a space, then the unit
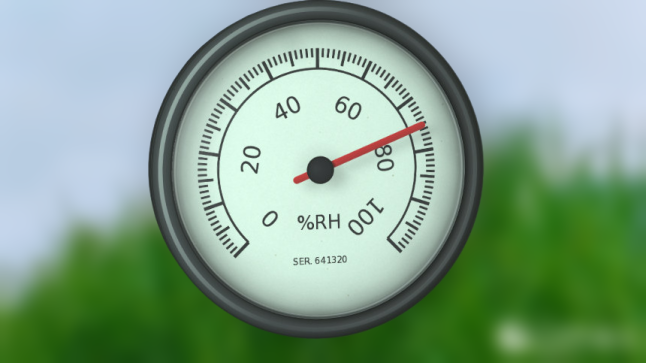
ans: 75; %
